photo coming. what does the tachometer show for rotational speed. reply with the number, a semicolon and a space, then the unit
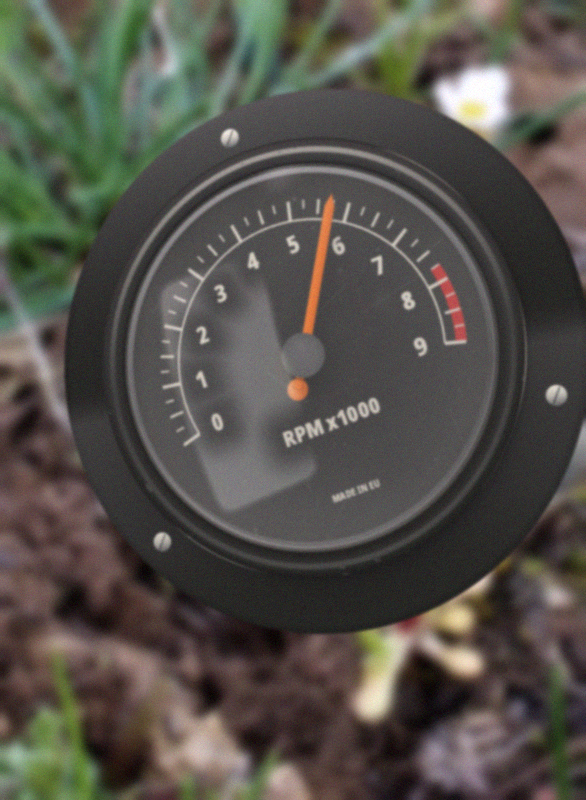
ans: 5750; rpm
